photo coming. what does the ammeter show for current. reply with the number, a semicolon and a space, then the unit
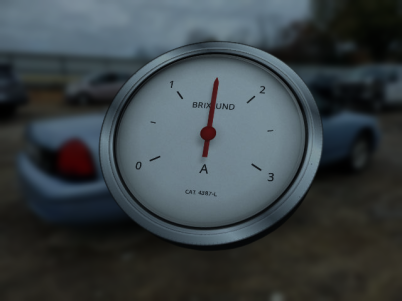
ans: 1.5; A
